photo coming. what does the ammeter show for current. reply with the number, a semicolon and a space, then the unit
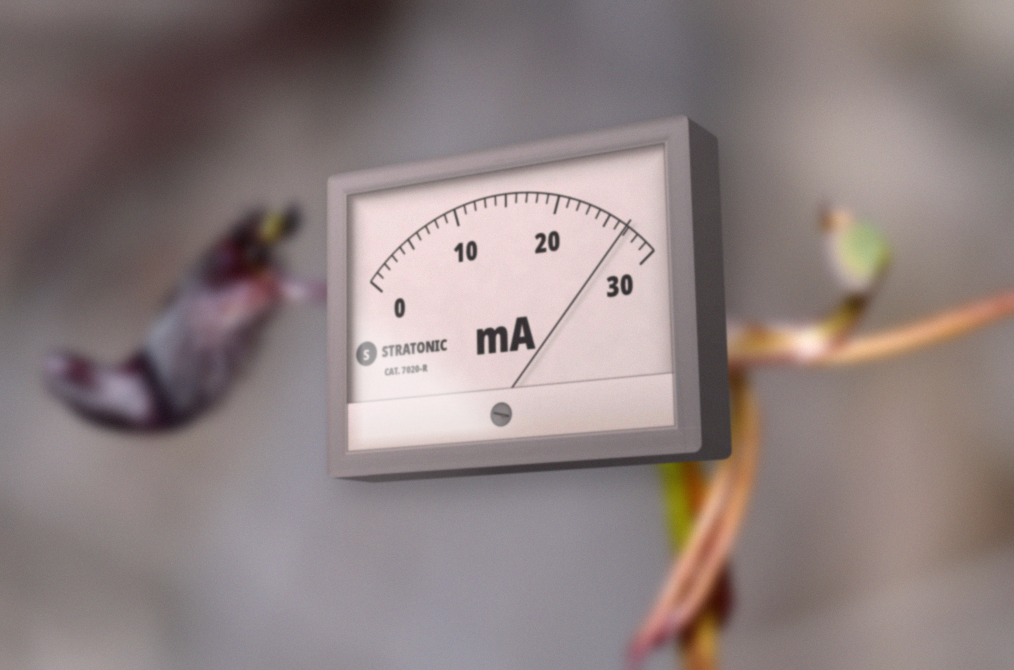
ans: 27; mA
